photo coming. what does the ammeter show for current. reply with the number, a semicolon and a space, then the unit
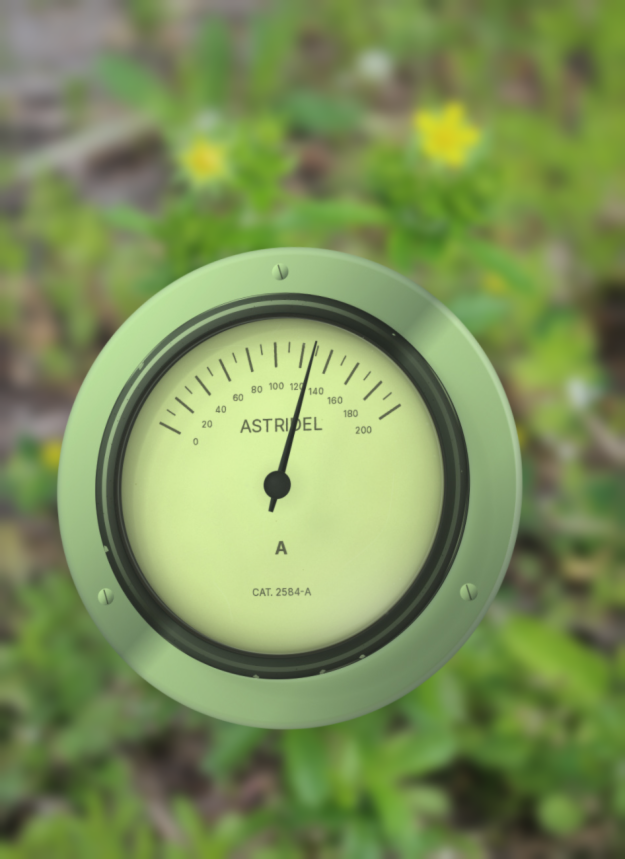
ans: 130; A
